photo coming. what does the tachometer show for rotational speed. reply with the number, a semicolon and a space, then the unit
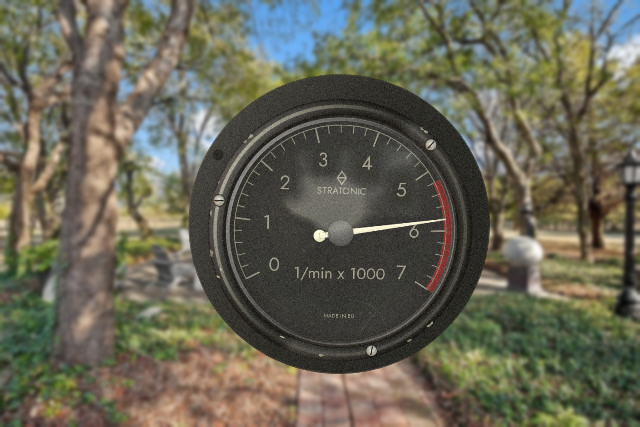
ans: 5800; rpm
